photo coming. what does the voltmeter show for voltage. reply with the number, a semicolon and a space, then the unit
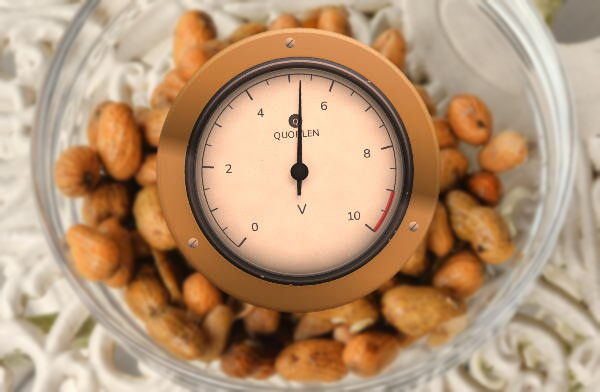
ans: 5.25; V
